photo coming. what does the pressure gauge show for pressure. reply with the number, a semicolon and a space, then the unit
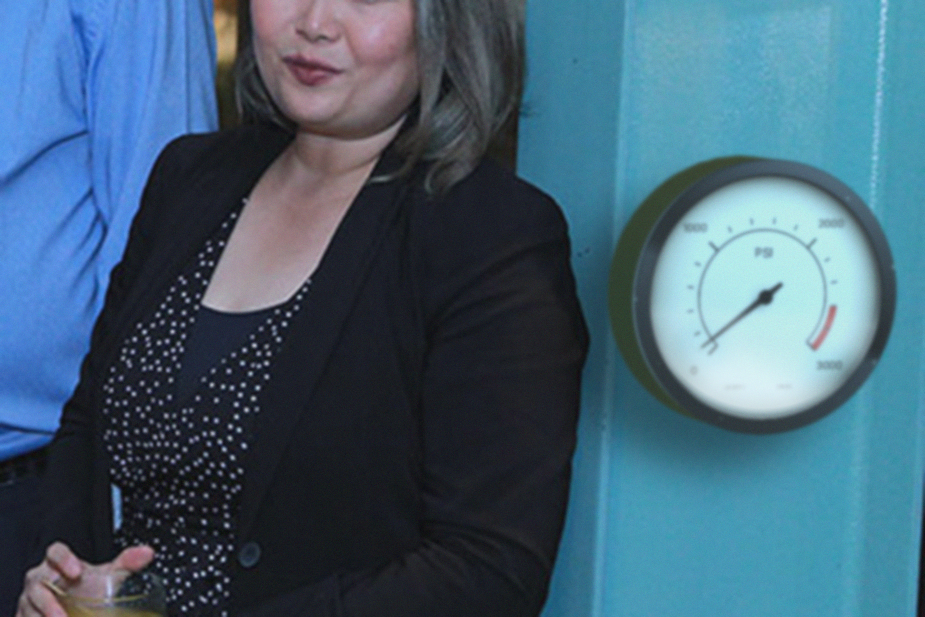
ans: 100; psi
